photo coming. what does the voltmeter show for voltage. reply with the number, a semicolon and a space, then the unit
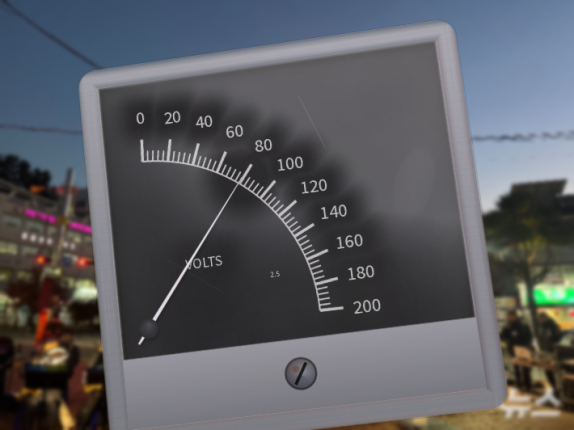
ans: 80; V
